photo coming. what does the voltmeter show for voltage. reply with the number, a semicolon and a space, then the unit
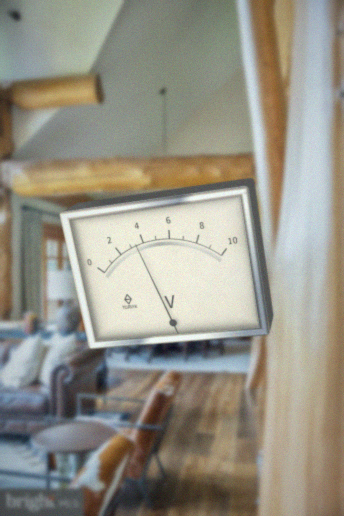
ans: 3.5; V
